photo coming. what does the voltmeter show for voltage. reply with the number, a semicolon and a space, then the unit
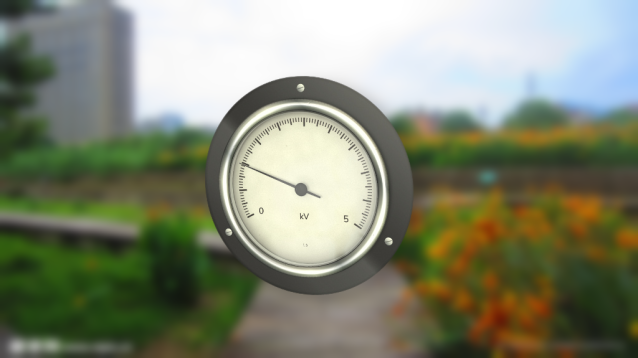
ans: 1; kV
